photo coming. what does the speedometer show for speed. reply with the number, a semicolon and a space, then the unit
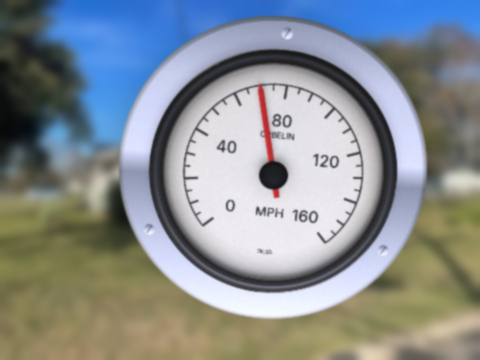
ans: 70; mph
